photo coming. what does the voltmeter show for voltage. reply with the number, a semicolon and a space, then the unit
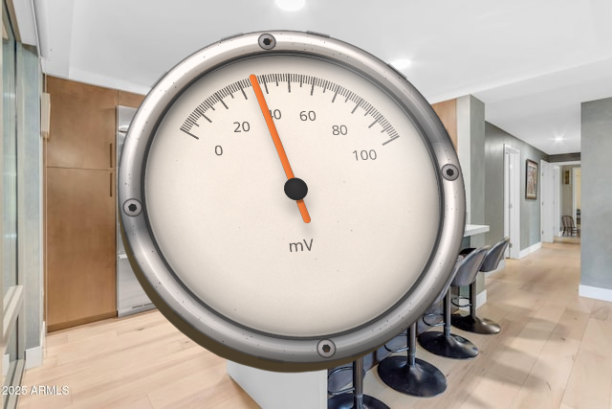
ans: 35; mV
